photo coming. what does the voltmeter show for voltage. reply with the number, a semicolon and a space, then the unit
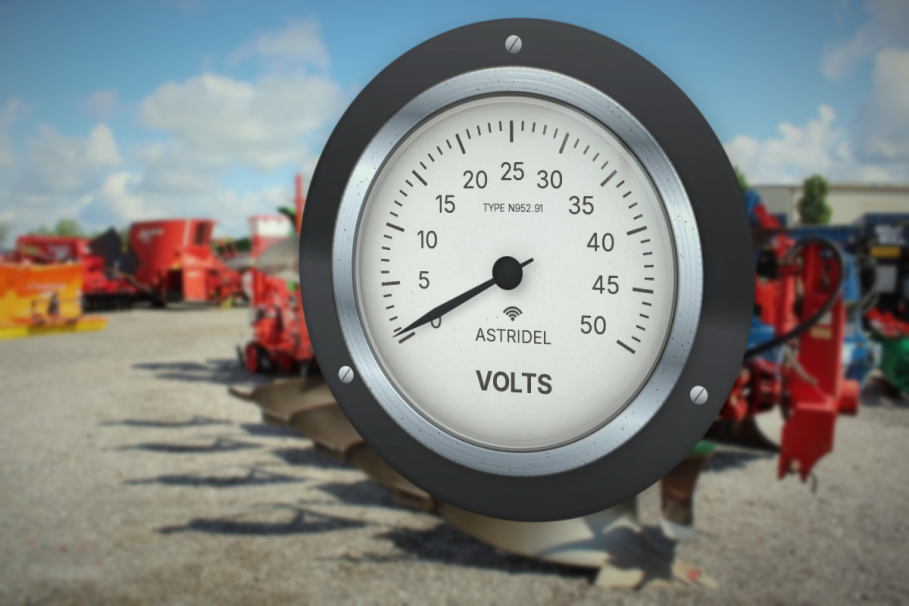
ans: 0.5; V
